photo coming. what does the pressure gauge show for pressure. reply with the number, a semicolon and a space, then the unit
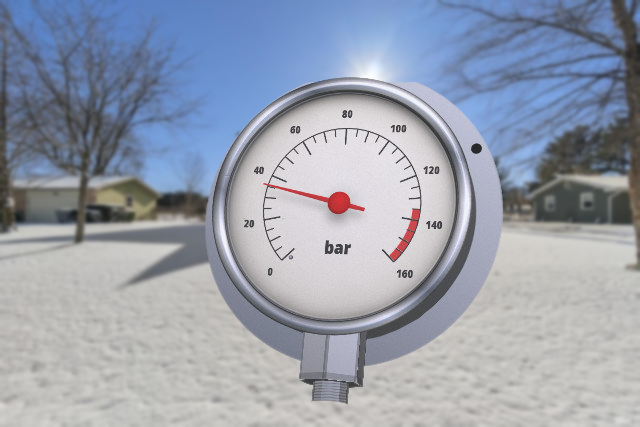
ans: 35; bar
